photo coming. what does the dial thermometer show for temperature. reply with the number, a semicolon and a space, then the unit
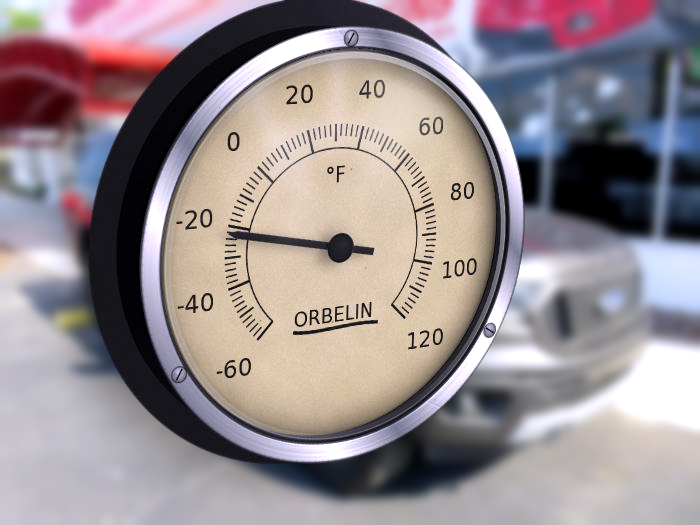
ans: -22; °F
